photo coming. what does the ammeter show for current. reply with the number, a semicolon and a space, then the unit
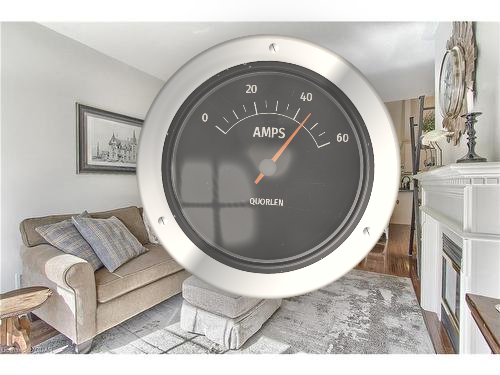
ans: 45; A
